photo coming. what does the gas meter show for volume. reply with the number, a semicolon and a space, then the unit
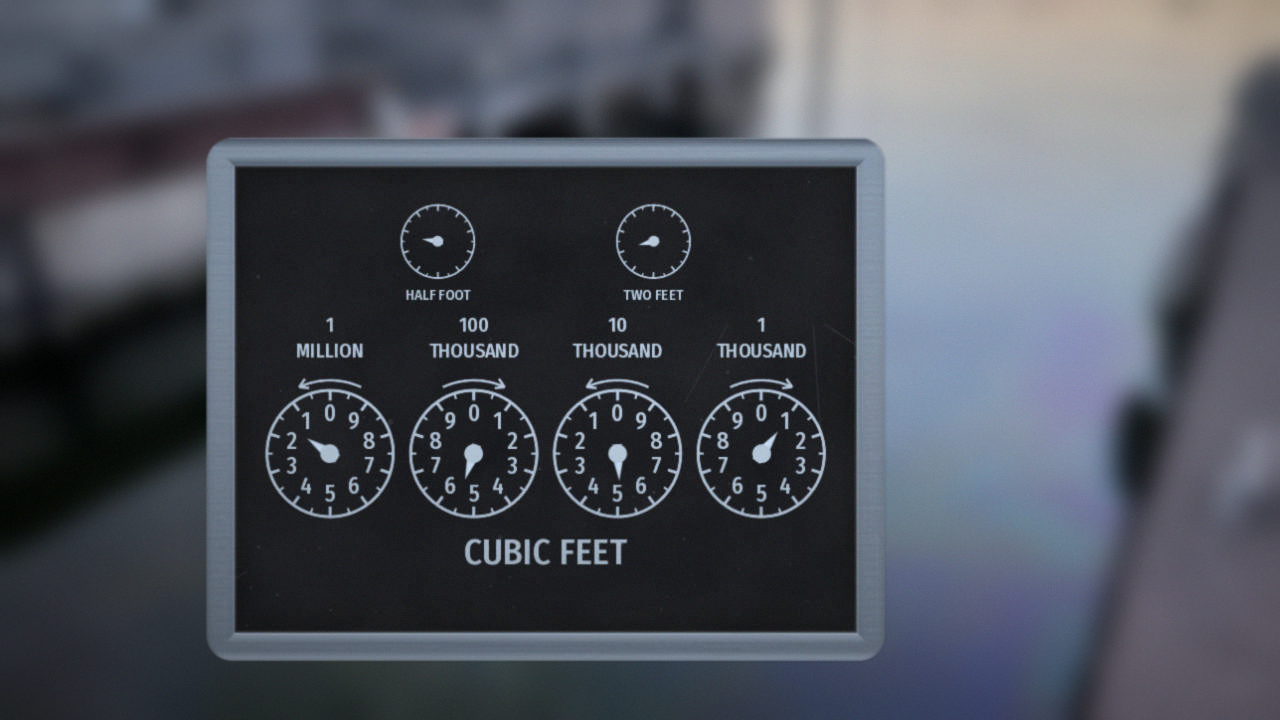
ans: 155100; ft³
